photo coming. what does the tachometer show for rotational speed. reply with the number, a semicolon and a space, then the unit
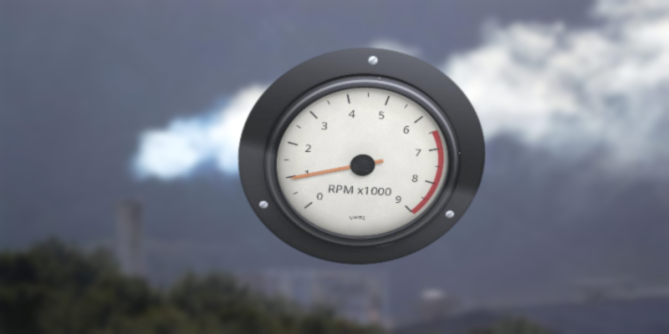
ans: 1000; rpm
